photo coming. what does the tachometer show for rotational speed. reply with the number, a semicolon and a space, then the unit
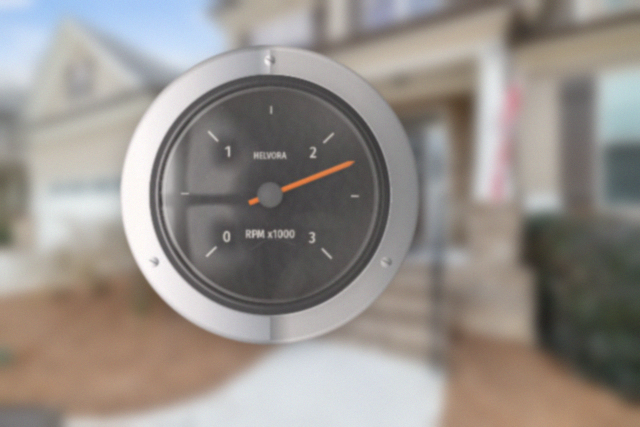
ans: 2250; rpm
